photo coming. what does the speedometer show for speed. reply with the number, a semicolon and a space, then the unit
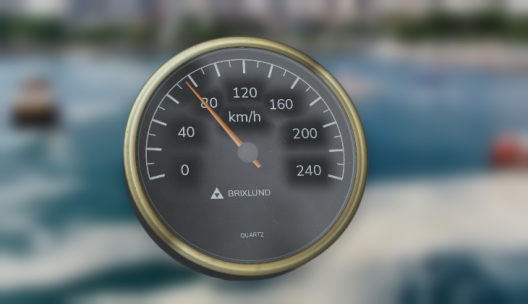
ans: 75; km/h
